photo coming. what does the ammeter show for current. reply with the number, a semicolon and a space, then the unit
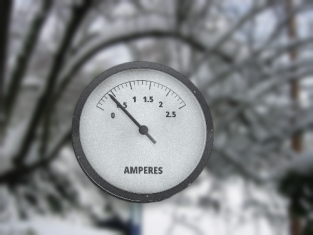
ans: 0.4; A
